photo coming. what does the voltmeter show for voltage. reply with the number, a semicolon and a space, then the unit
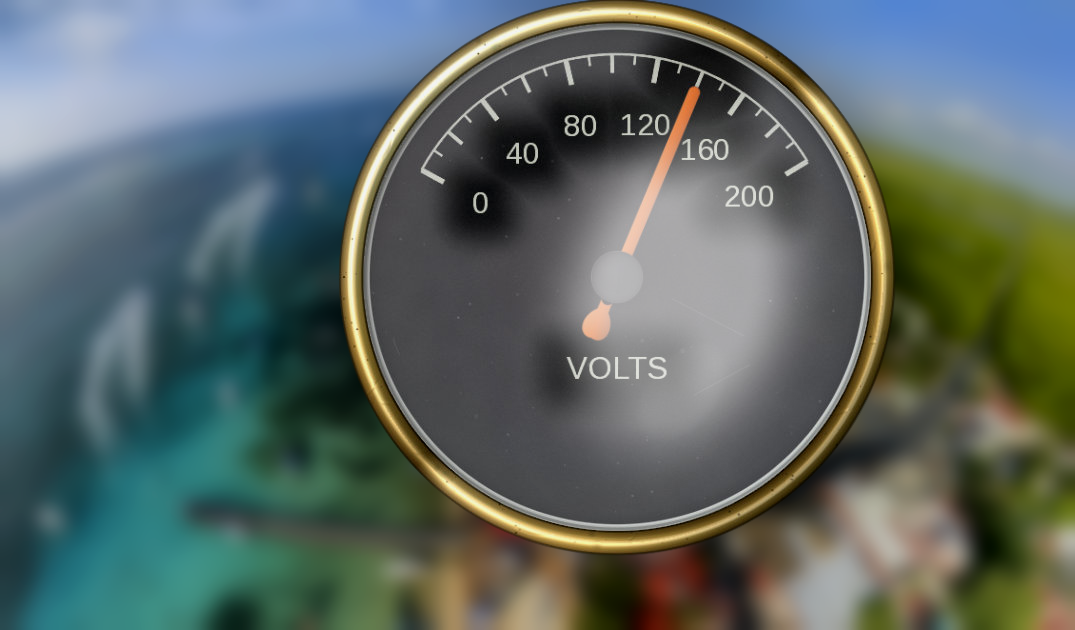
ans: 140; V
